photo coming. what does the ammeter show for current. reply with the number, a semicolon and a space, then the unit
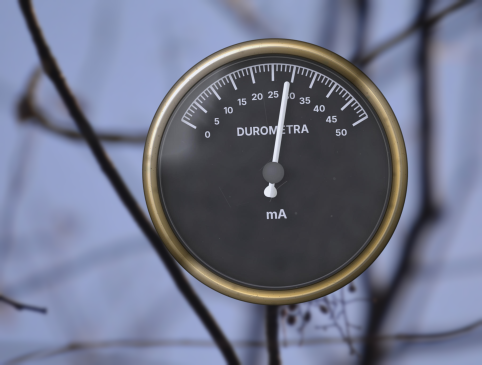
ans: 29; mA
